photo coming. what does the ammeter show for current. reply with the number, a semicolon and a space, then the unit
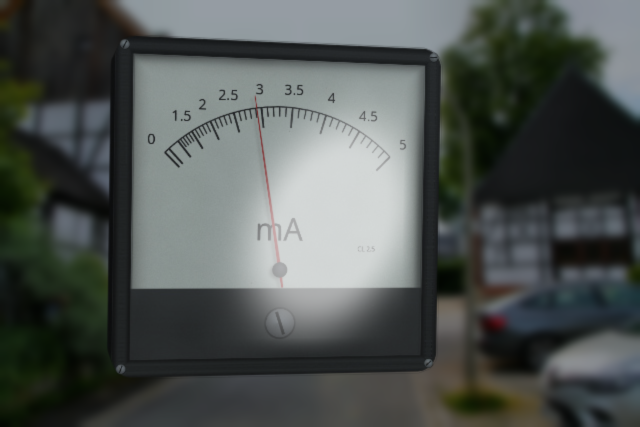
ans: 2.9; mA
